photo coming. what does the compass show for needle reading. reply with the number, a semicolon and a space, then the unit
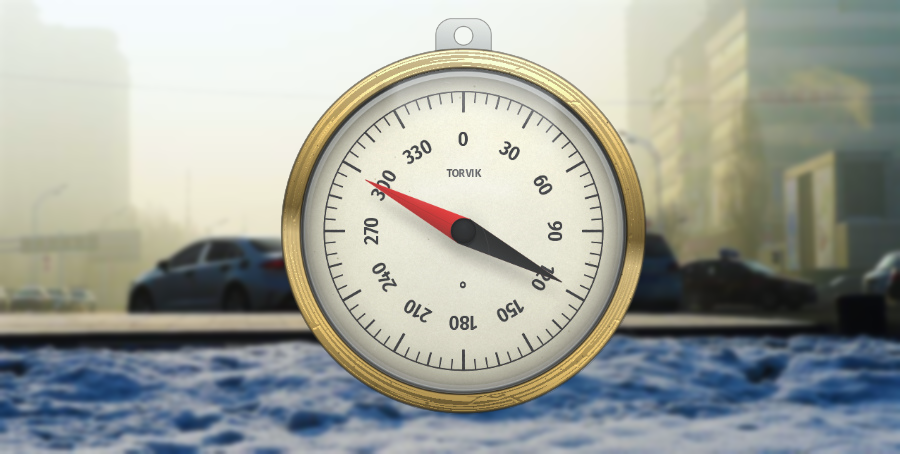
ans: 297.5; °
